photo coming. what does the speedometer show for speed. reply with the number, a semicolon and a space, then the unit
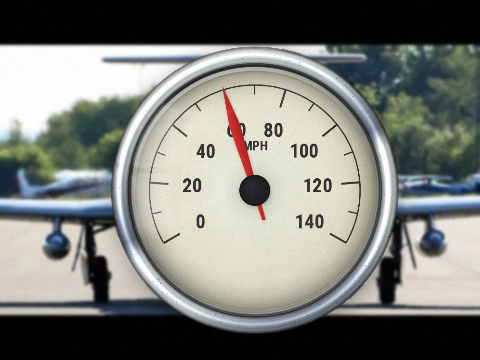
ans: 60; mph
